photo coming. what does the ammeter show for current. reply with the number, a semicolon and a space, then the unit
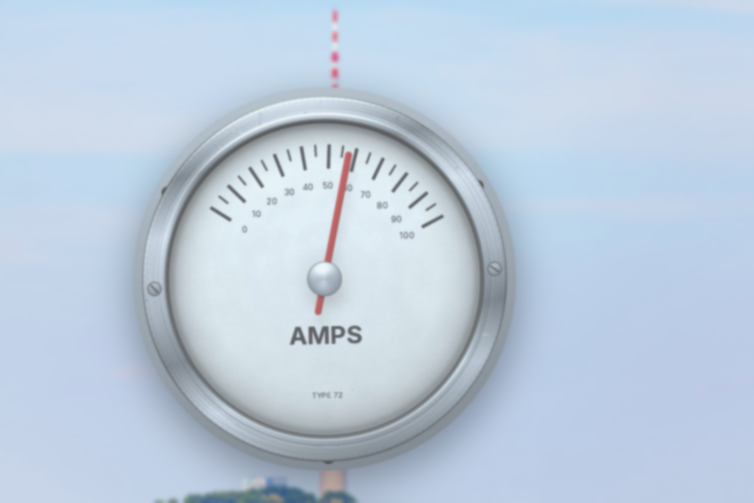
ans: 57.5; A
